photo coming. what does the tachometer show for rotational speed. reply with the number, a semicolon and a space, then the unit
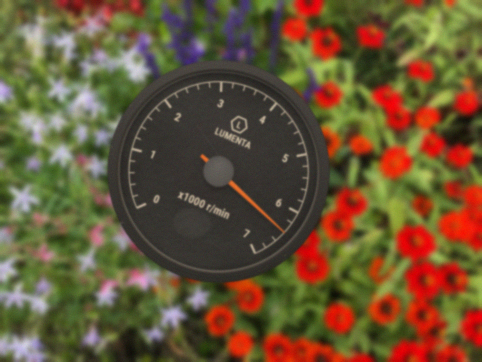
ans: 6400; rpm
